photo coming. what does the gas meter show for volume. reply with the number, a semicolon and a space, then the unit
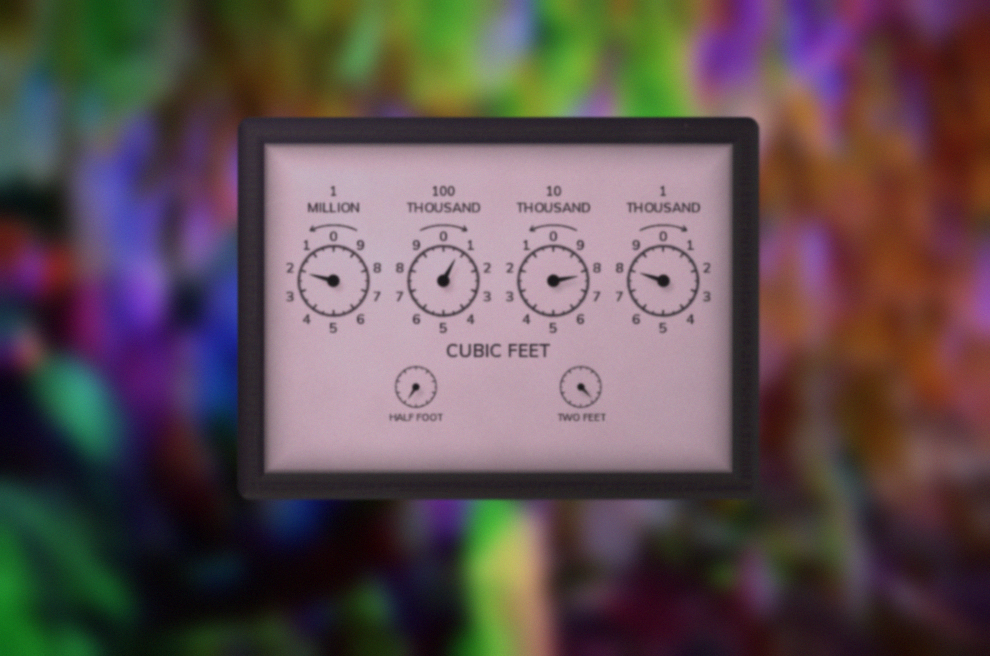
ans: 207800; ft³
